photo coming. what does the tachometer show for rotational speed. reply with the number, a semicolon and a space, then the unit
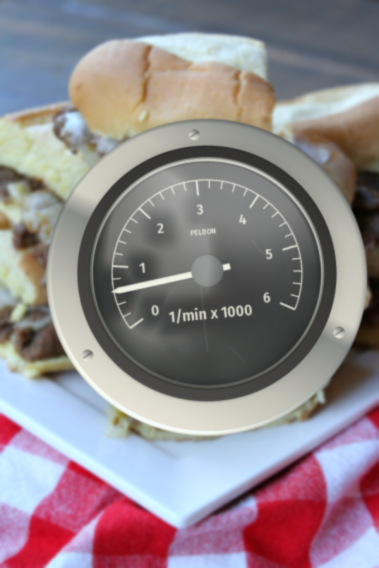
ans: 600; rpm
